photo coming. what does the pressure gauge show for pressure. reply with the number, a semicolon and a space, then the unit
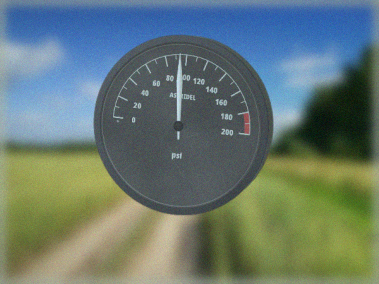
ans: 95; psi
